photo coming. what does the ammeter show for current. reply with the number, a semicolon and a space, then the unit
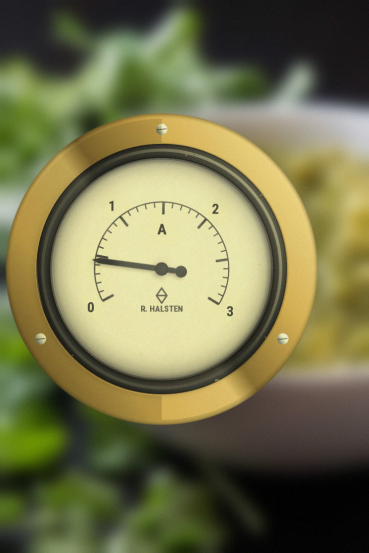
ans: 0.45; A
